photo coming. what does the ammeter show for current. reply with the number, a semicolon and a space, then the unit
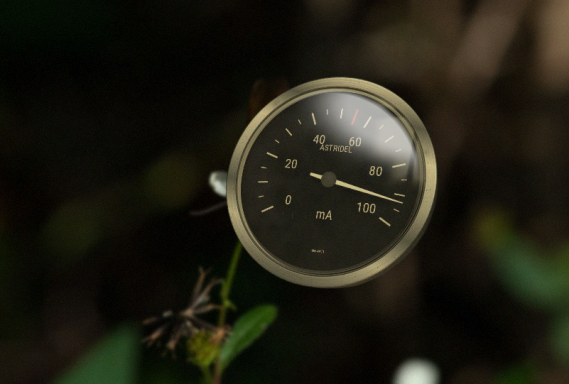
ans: 92.5; mA
